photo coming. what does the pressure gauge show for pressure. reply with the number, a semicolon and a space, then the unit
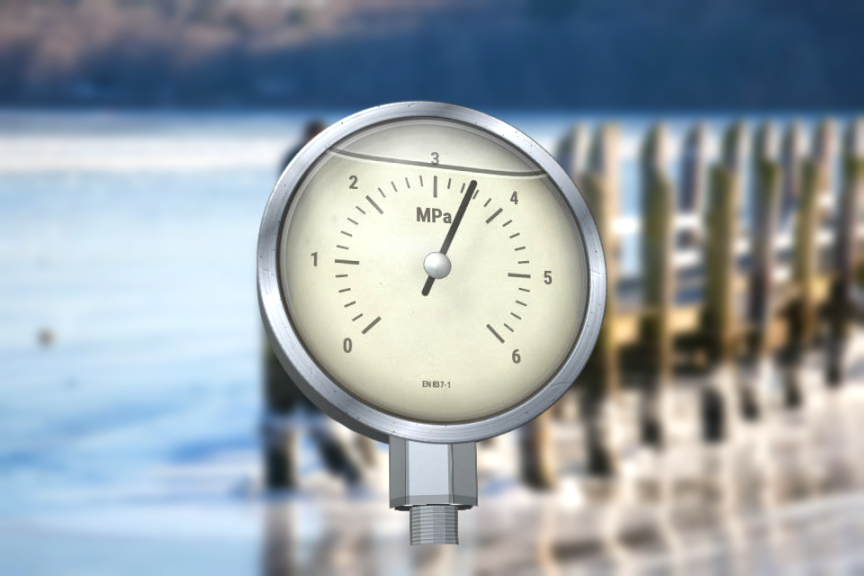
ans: 3.5; MPa
